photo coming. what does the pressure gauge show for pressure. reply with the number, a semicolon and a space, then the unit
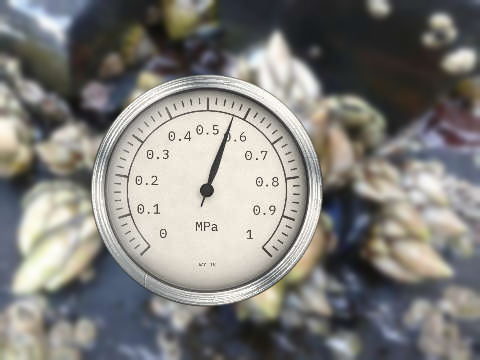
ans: 0.57; MPa
